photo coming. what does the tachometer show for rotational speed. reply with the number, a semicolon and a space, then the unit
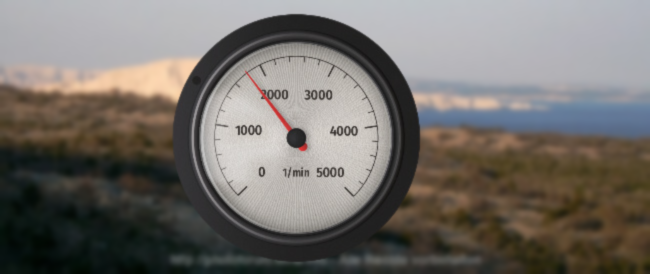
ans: 1800; rpm
